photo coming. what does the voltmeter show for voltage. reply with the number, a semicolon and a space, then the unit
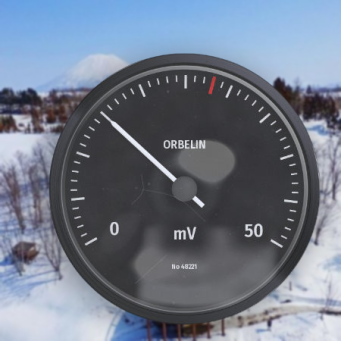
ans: 15; mV
